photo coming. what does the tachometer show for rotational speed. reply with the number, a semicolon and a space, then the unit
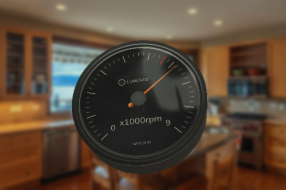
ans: 6200; rpm
